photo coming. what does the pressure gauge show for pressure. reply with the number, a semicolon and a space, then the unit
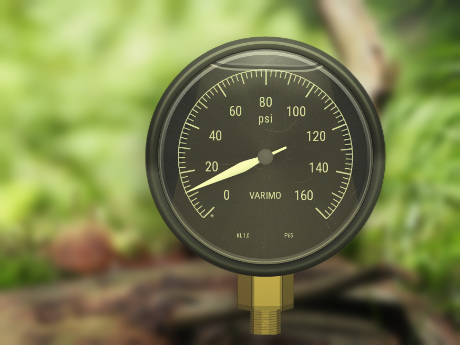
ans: 12; psi
